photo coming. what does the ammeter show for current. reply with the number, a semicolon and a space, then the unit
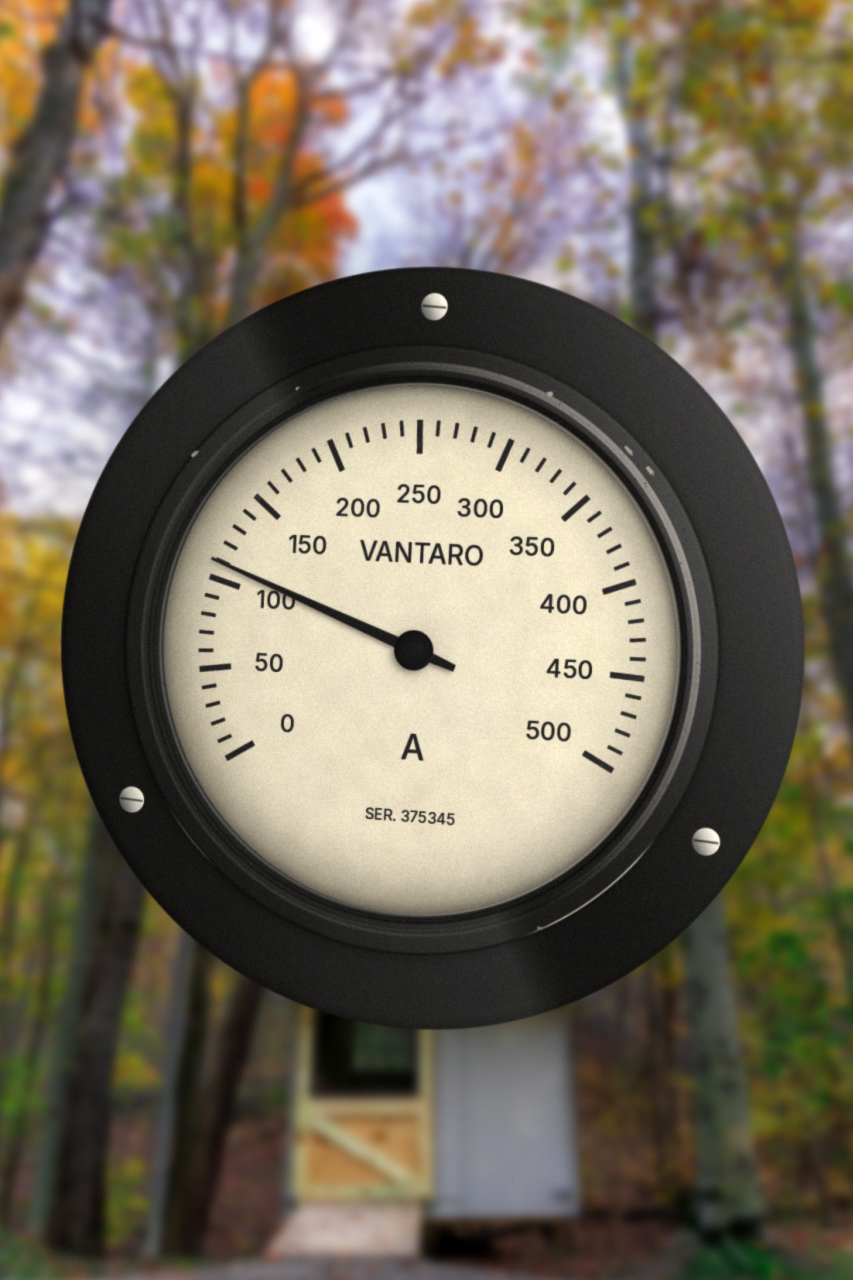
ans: 110; A
